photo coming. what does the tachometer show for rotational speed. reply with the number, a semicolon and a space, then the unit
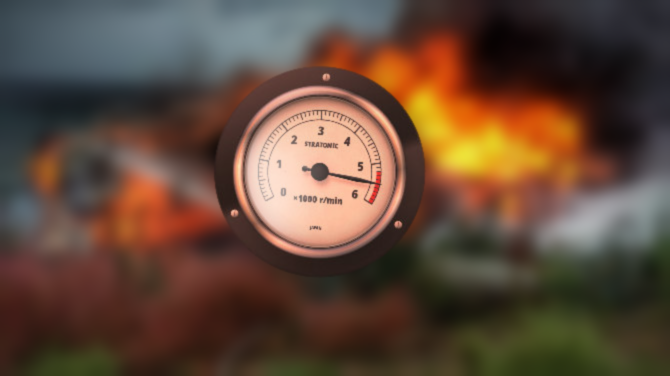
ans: 5500; rpm
